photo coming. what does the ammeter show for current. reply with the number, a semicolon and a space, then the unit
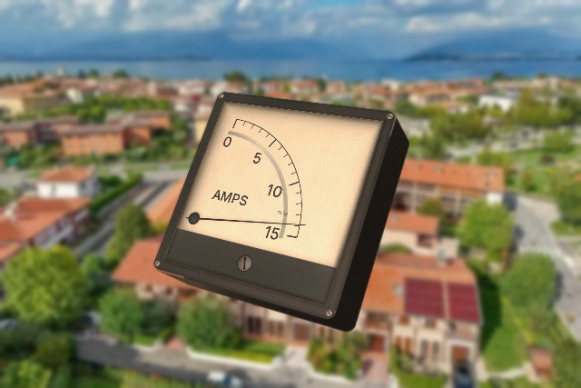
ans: 14; A
